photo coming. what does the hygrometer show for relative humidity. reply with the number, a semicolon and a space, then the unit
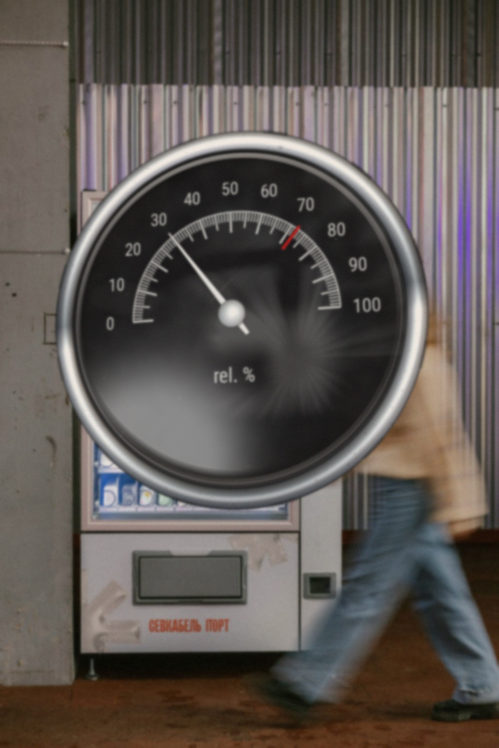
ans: 30; %
